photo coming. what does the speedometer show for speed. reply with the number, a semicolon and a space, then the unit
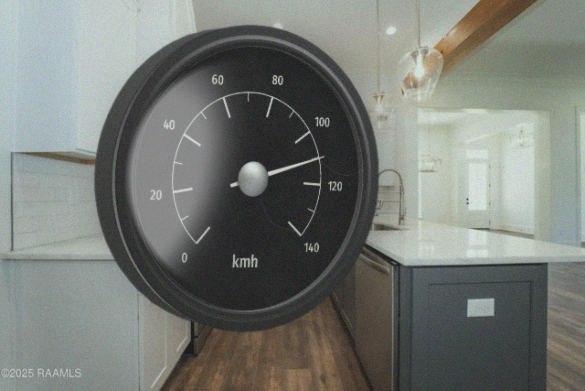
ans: 110; km/h
